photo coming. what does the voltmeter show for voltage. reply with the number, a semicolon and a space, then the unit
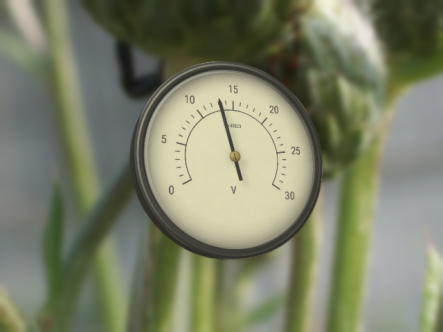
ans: 13; V
